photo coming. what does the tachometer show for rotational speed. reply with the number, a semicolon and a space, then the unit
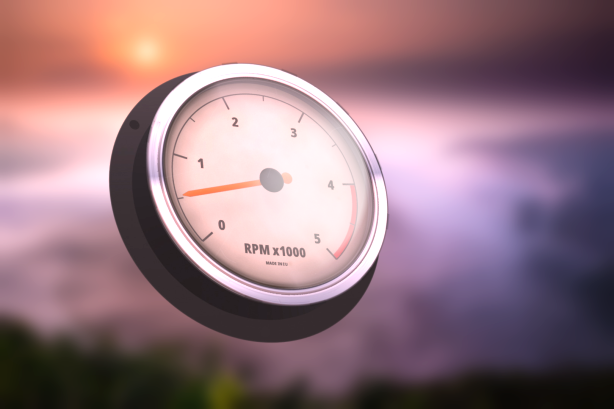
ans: 500; rpm
